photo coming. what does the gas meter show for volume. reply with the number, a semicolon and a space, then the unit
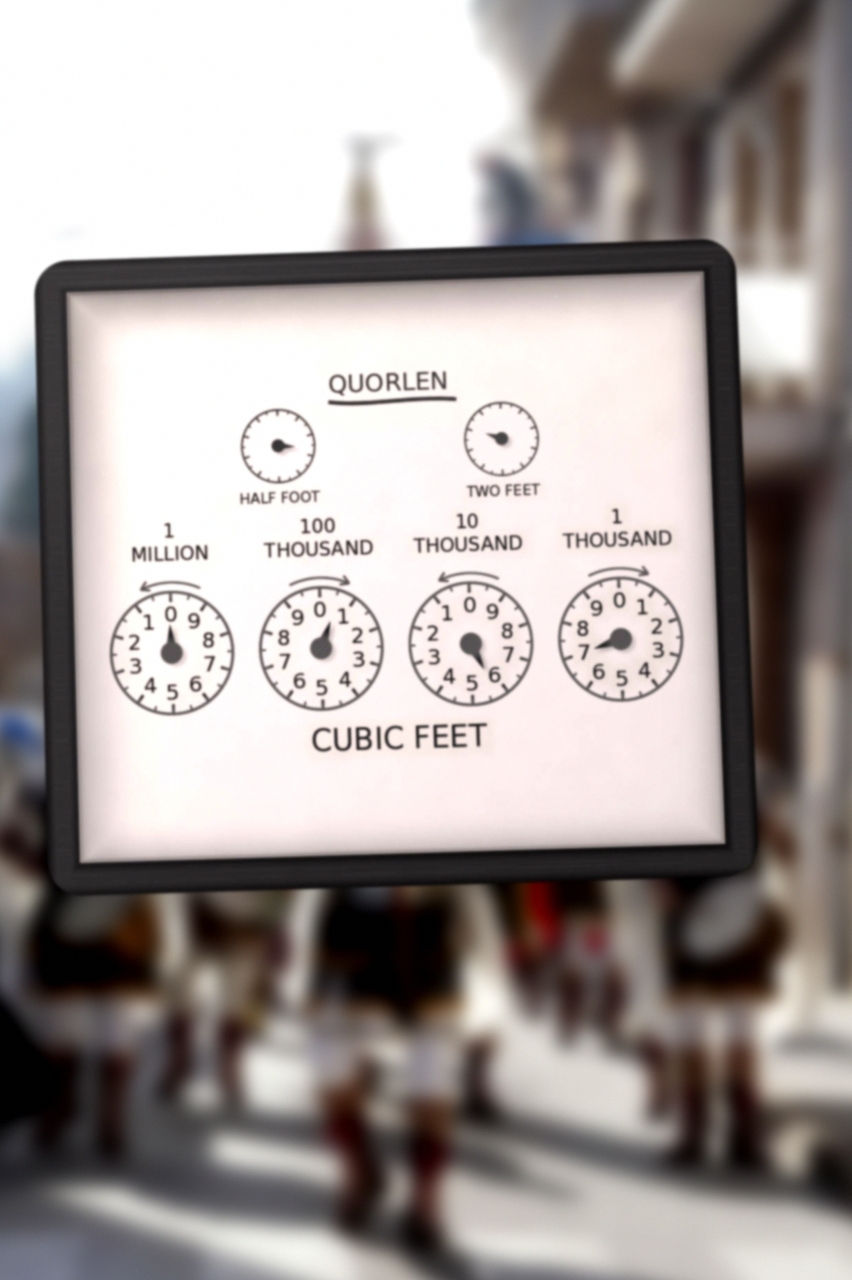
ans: 5700; ft³
